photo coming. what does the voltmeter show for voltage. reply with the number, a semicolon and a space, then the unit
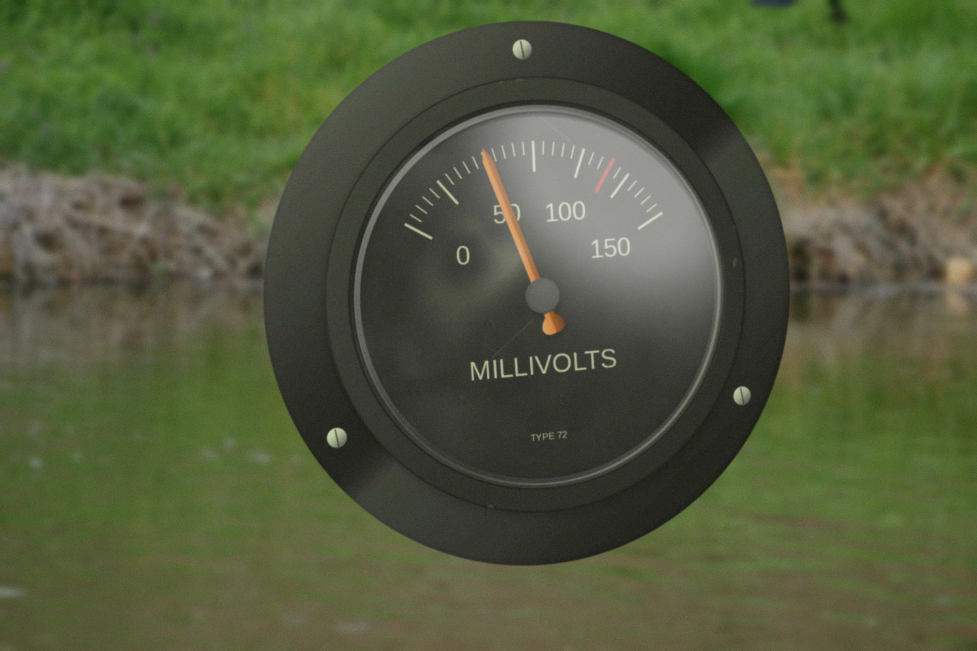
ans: 50; mV
